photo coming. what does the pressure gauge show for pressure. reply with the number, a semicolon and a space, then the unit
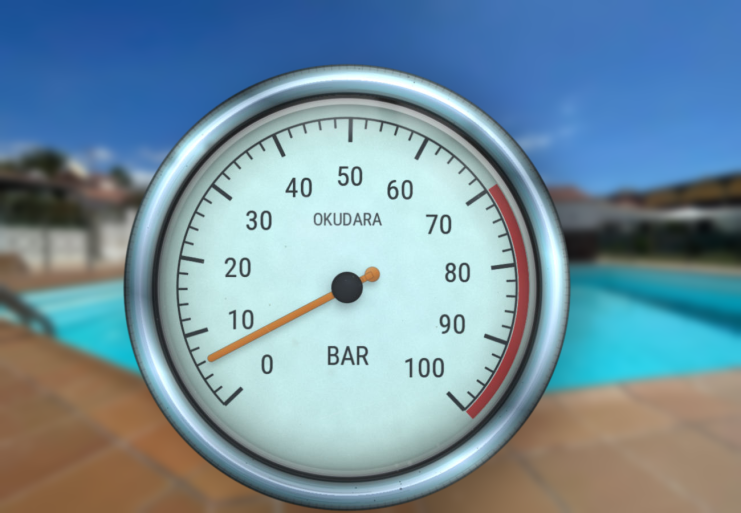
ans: 6; bar
